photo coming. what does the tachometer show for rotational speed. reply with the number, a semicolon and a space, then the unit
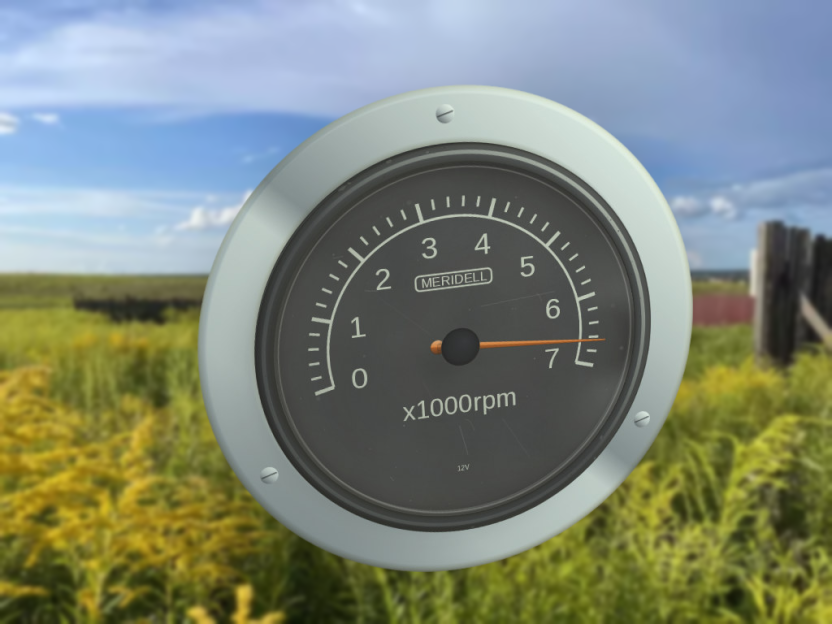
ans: 6600; rpm
